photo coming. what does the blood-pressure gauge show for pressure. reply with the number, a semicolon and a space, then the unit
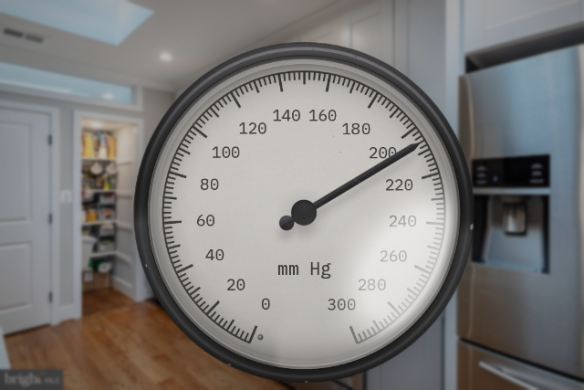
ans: 206; mmHg
